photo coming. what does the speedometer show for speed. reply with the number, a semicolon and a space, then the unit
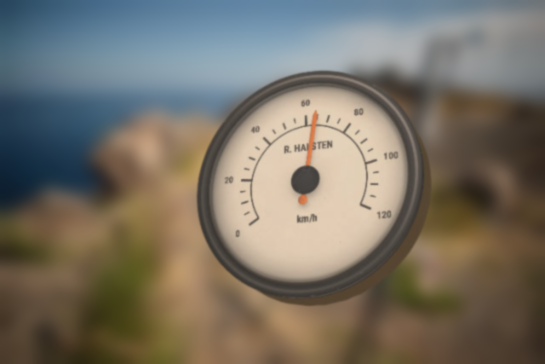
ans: 65; km/h
